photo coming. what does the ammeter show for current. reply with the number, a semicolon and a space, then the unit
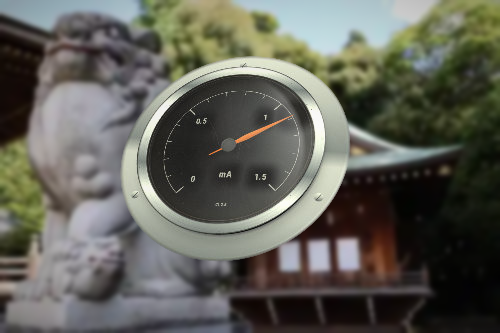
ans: 1.1; mA
